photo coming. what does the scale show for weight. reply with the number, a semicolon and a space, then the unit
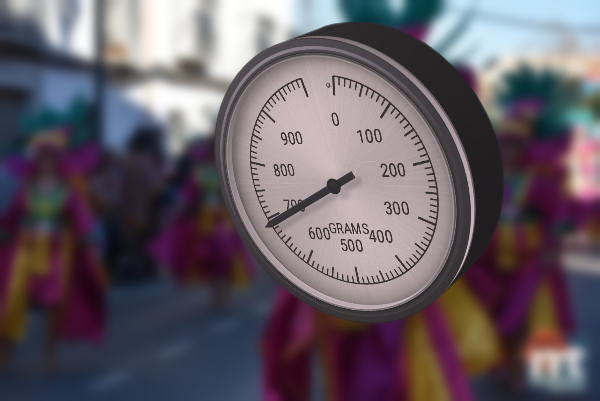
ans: 690; g
